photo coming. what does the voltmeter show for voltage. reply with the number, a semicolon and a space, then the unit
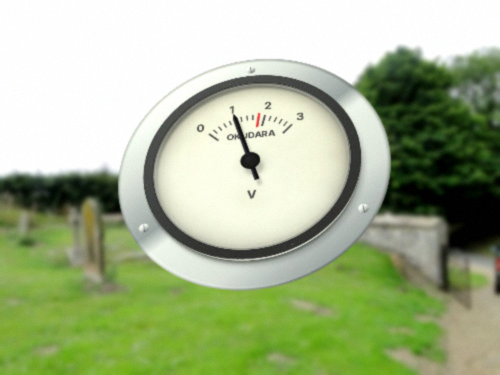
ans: 1; V
